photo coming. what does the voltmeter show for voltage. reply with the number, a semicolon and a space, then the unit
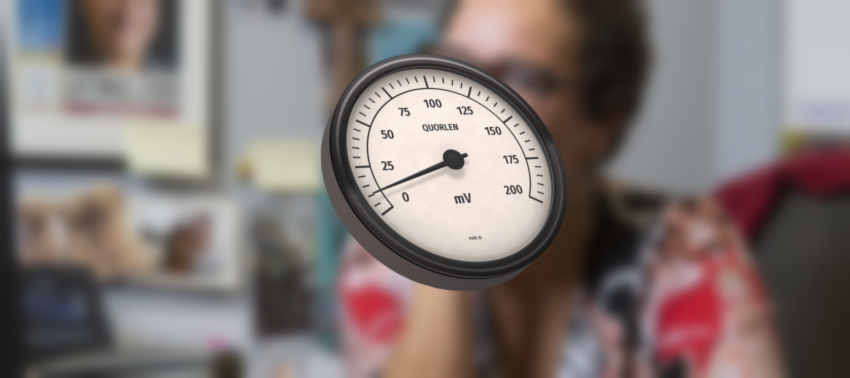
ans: 10; mV
